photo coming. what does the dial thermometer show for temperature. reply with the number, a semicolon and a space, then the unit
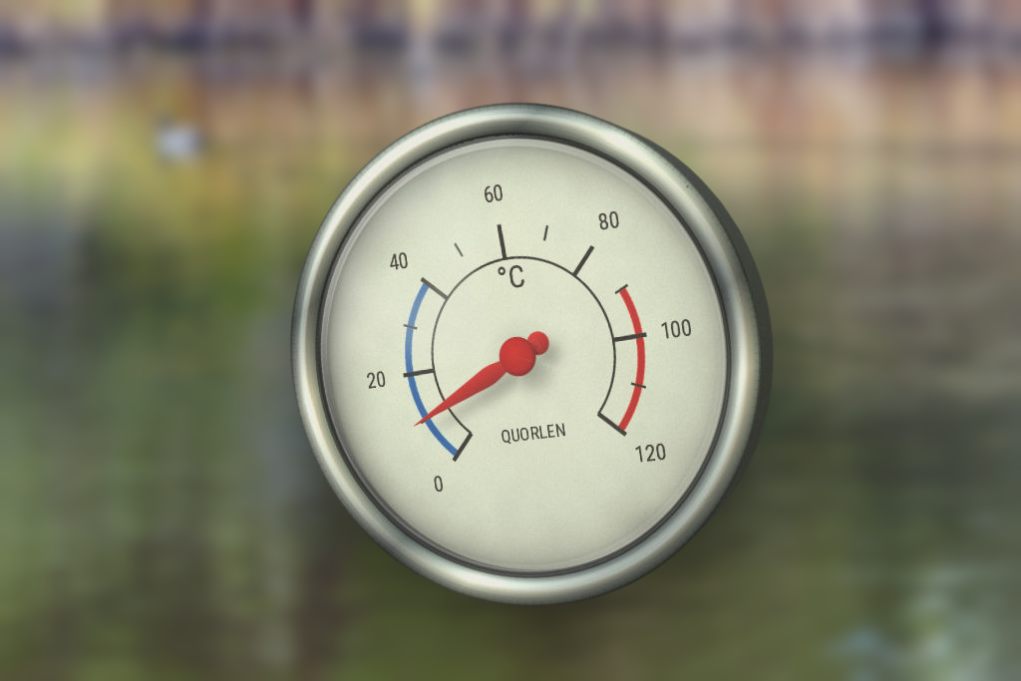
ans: 10; °C
